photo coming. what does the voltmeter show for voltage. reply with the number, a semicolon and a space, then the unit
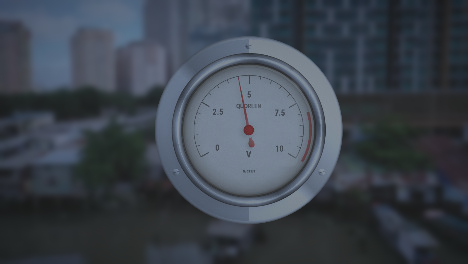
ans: 4.5; V
